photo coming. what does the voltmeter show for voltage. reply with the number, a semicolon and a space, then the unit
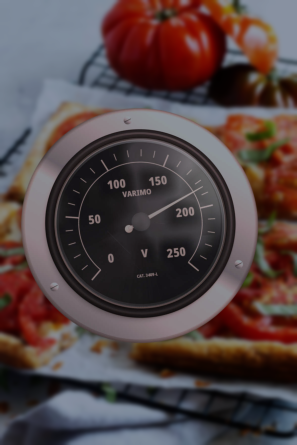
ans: 185; V
